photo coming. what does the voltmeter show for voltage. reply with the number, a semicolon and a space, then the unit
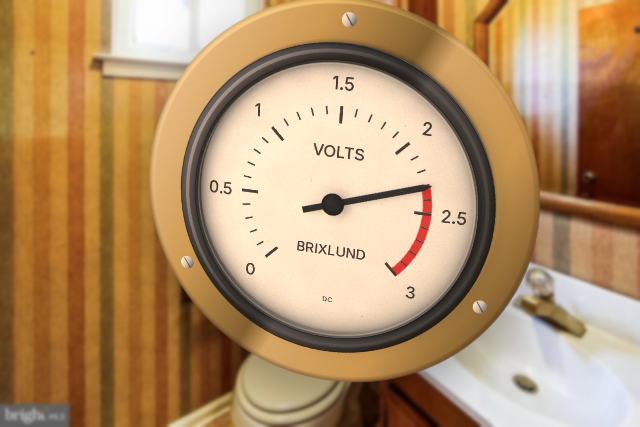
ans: 2.3; V
